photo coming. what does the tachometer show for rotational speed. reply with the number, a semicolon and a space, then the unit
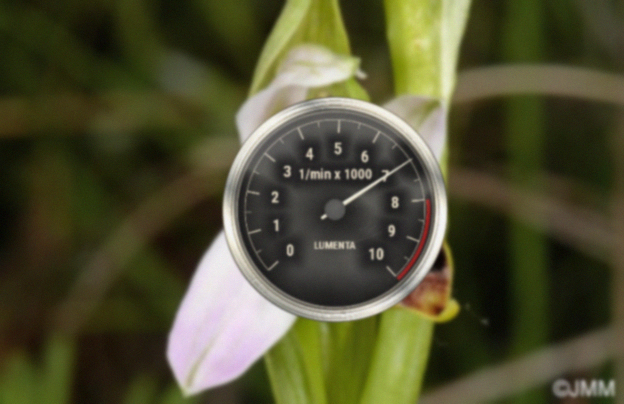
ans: 7000; rpm
